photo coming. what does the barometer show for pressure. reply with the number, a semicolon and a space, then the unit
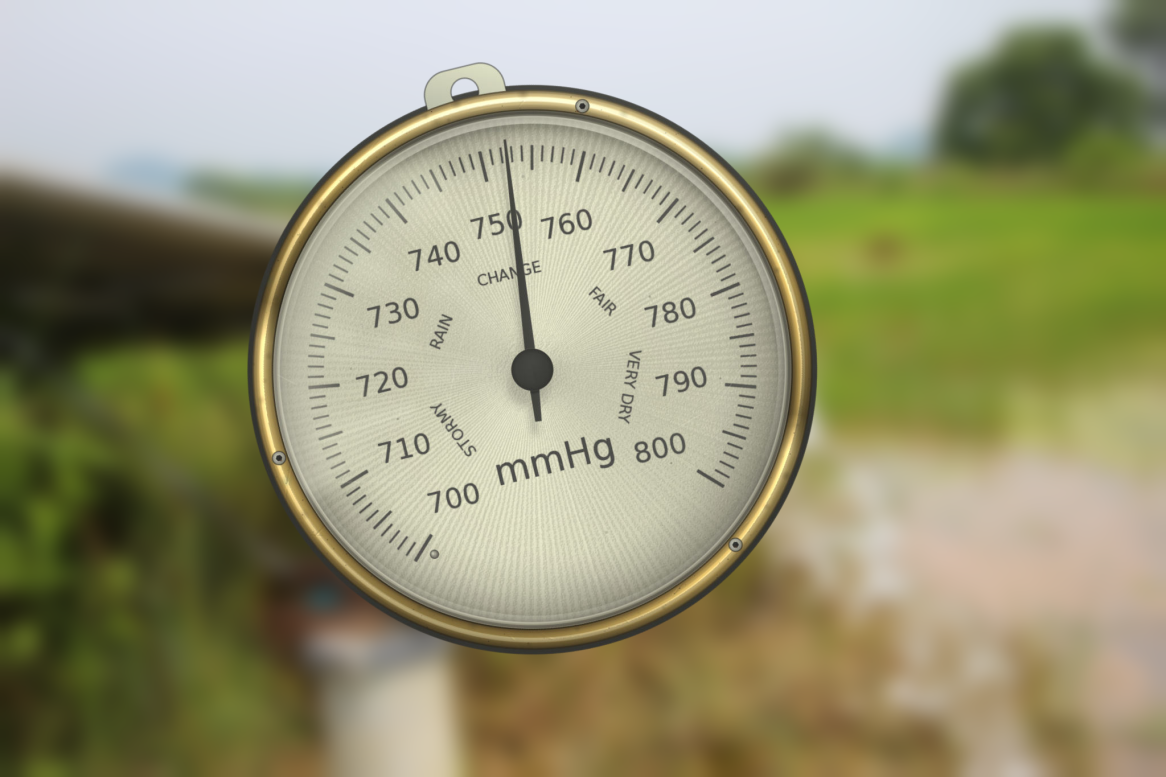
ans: 752.5; mmHg
